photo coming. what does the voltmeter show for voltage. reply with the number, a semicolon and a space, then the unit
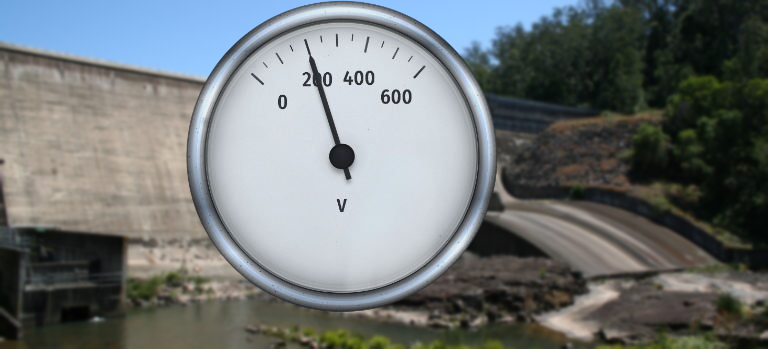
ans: 200; V
